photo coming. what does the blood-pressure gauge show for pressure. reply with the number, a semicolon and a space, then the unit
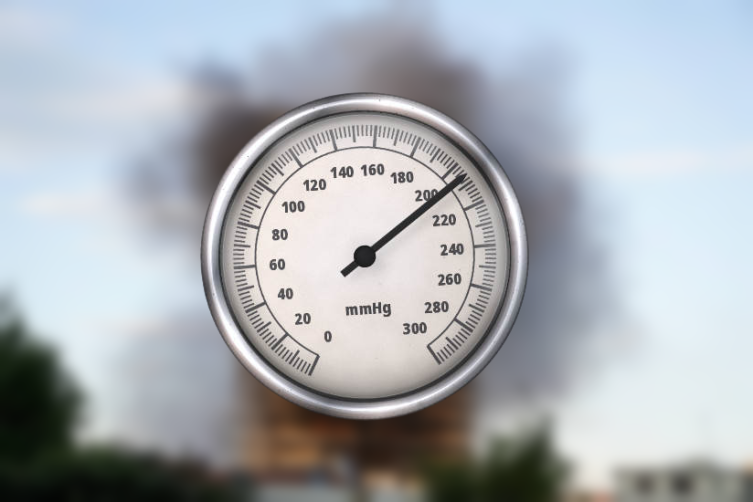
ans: 206; mmHg
